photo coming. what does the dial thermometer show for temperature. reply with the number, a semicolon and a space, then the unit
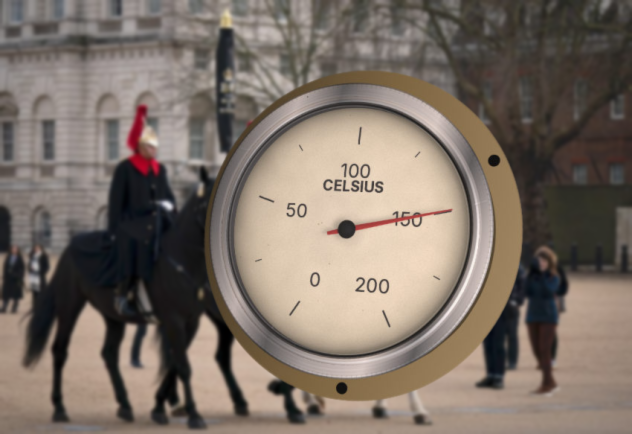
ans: 150; °C
